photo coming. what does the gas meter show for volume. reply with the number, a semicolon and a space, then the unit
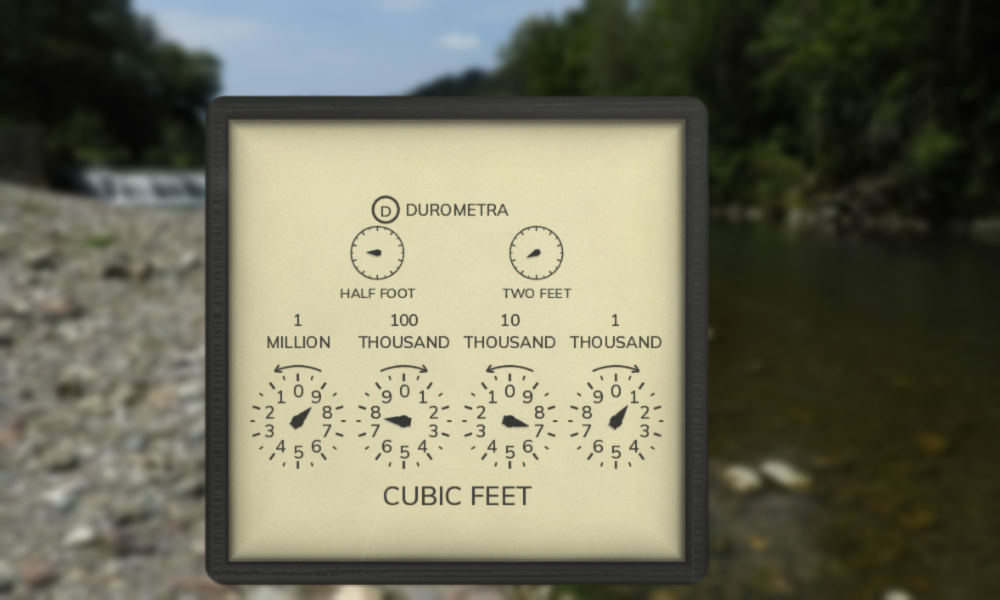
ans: 877100; ft³
